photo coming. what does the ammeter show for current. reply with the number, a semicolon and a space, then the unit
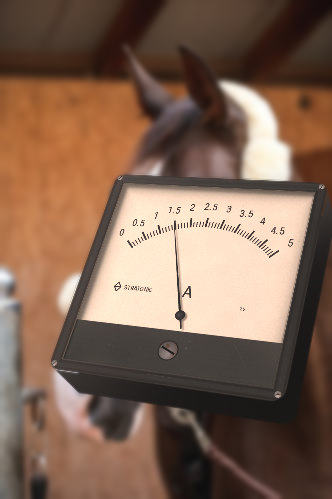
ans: 1.5; A
